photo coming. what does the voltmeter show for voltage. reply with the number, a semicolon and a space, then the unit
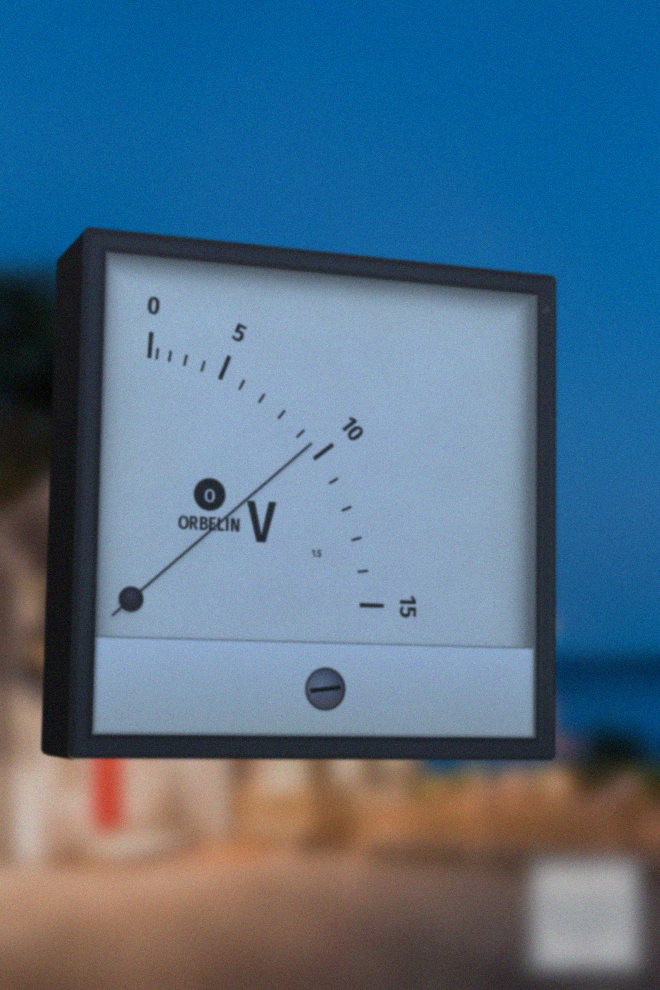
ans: 9.5; V
